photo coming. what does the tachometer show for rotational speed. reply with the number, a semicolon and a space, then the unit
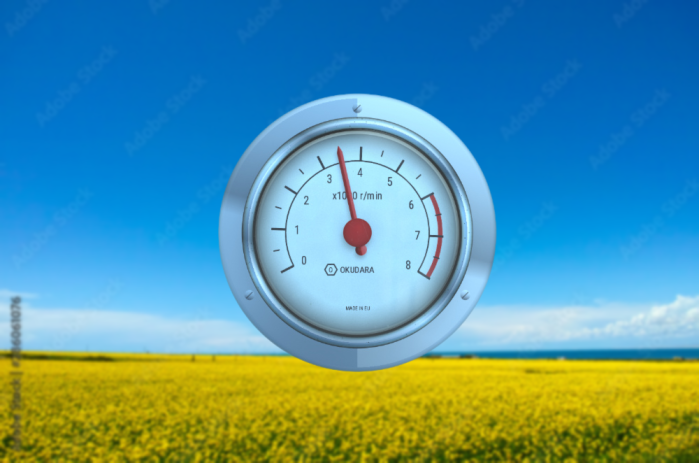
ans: 3500; rpm
